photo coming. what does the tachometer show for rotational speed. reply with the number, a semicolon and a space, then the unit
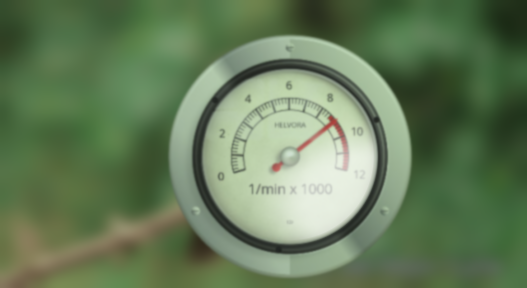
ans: 9000; rpm
